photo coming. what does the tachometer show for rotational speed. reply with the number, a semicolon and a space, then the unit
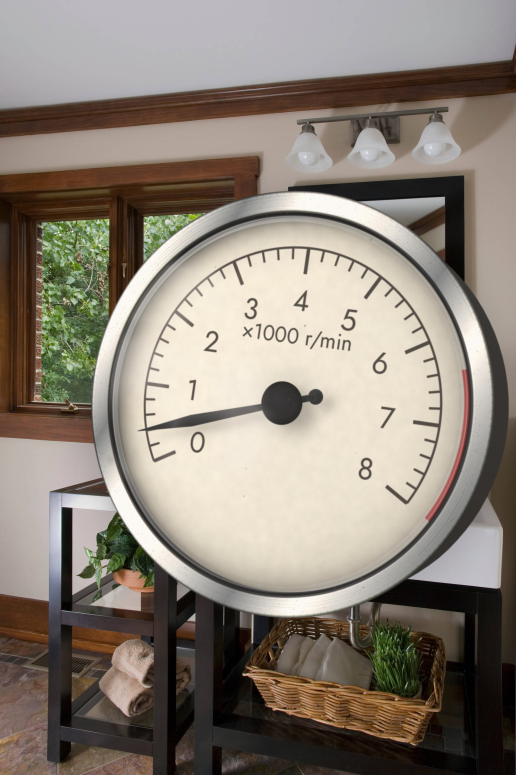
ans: 400; rpm
